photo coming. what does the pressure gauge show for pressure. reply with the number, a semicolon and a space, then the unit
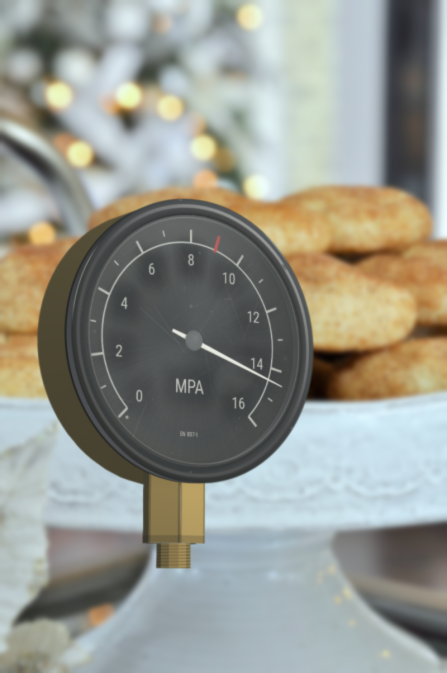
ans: 14.5; MPa
